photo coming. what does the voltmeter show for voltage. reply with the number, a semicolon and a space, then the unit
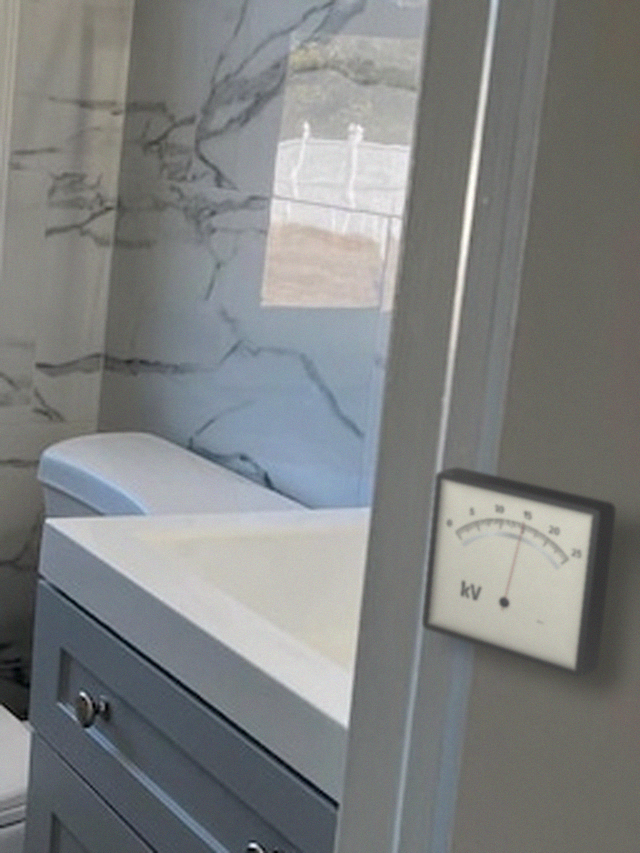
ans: 15; kV
